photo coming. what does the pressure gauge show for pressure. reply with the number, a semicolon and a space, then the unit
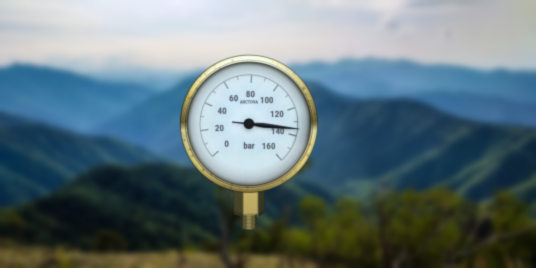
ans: 135; bar
